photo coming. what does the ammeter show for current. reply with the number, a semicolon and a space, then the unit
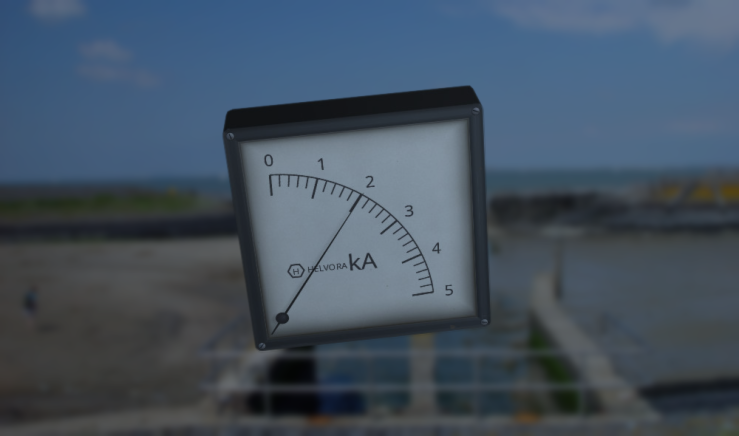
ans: 2; kA
